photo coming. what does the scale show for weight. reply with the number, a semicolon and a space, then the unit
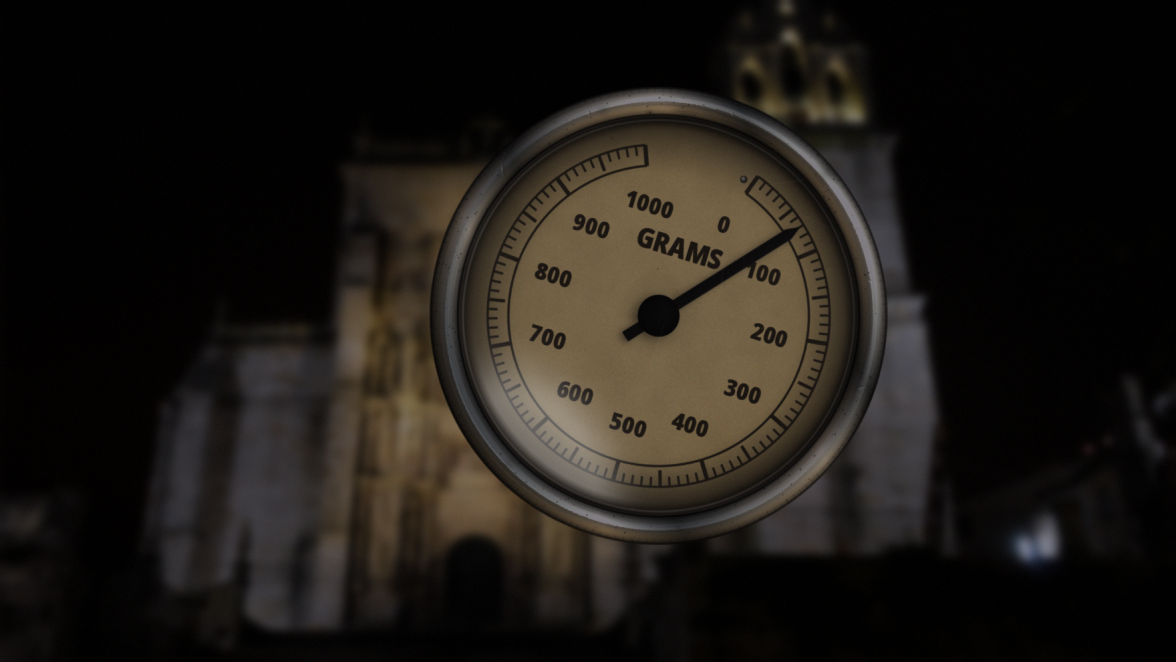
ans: 70; g
